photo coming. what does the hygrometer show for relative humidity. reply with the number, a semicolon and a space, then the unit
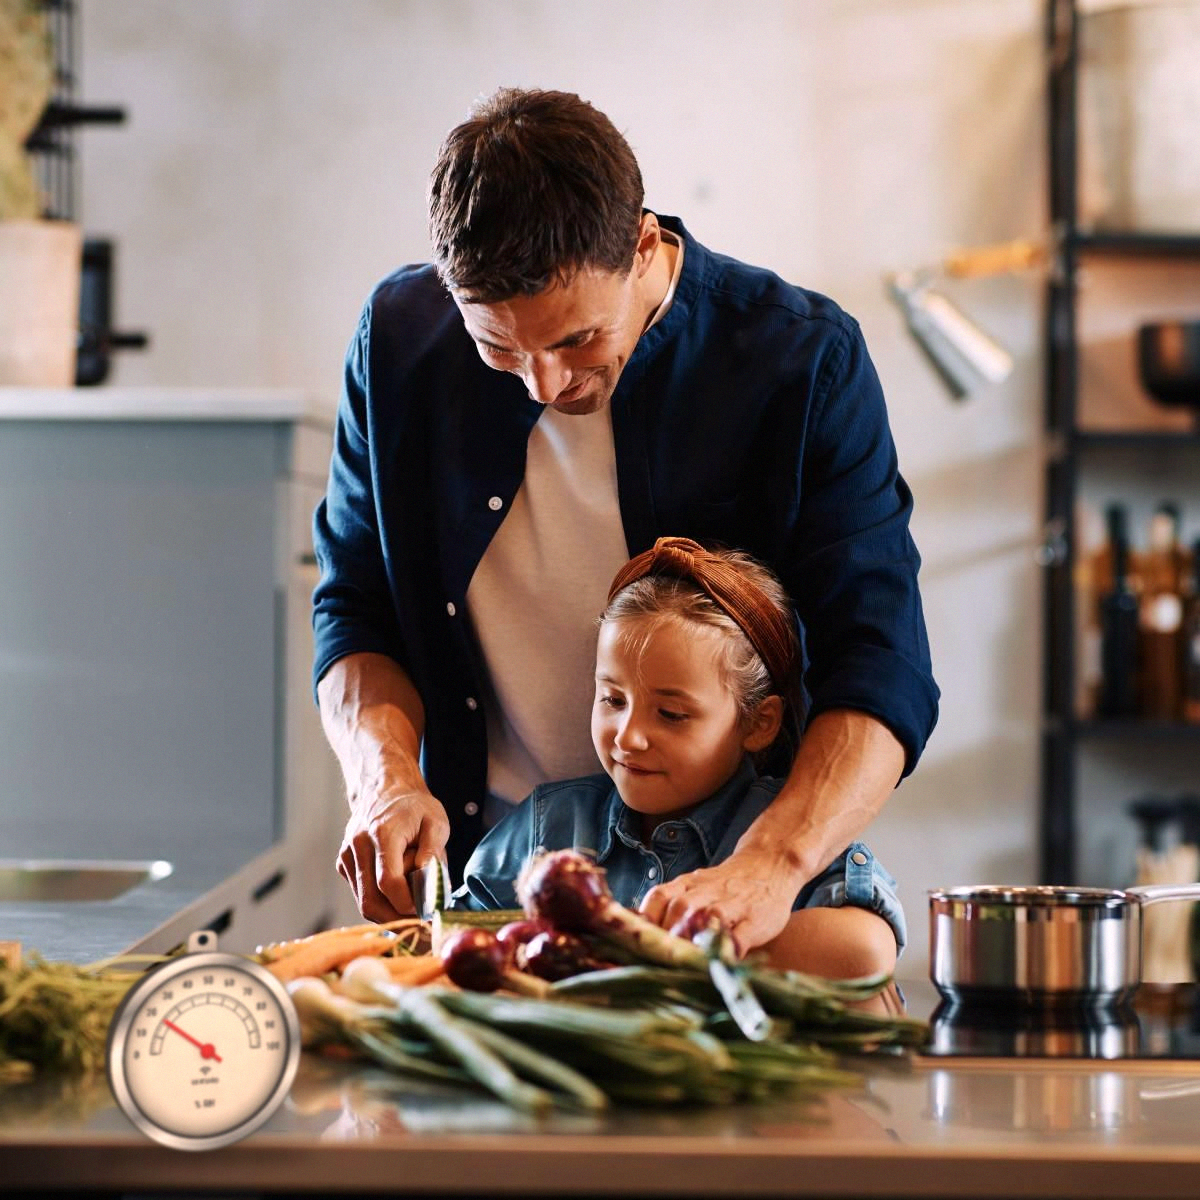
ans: 20; %
